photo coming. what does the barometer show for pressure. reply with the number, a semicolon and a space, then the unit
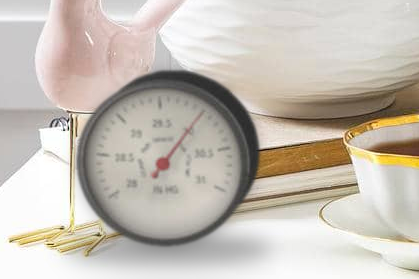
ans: 30; inHg
